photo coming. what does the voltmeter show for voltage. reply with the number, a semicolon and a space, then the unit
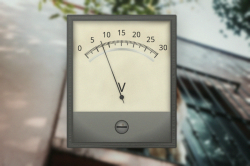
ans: 7.5; V
